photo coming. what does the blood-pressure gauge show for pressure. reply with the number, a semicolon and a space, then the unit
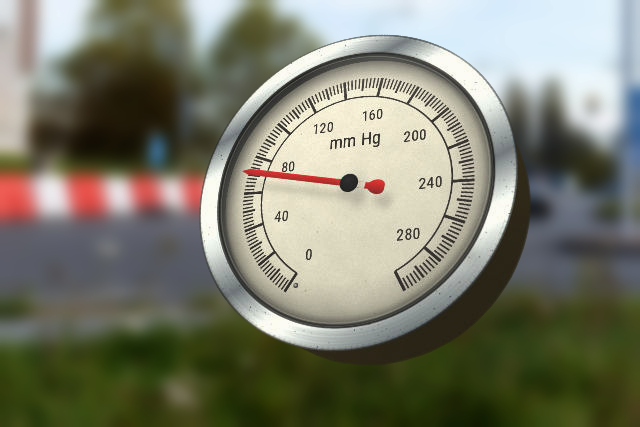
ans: 70; mmHg
